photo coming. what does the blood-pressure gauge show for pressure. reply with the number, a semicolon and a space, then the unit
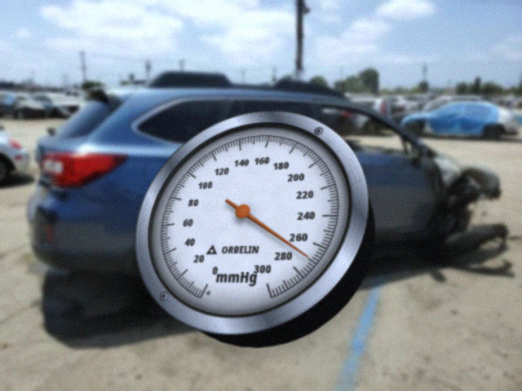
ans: 270; mmHg
